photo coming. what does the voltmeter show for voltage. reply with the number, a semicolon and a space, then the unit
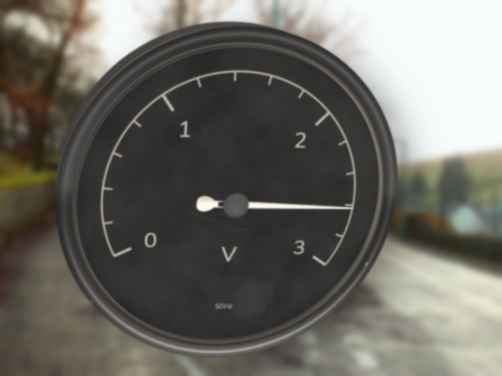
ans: 2.6; V
